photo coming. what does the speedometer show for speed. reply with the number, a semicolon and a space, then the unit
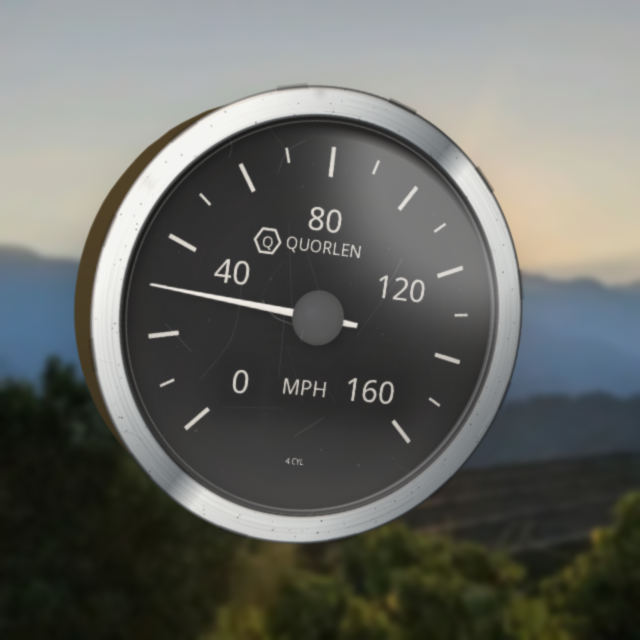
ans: 30; mph
